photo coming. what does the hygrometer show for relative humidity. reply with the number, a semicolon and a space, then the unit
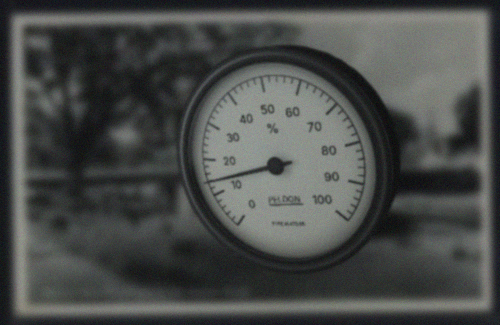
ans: 14; %
